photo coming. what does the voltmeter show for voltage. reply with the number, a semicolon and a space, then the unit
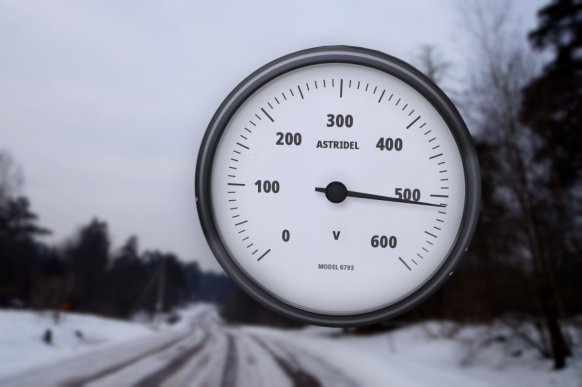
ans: 510; V
